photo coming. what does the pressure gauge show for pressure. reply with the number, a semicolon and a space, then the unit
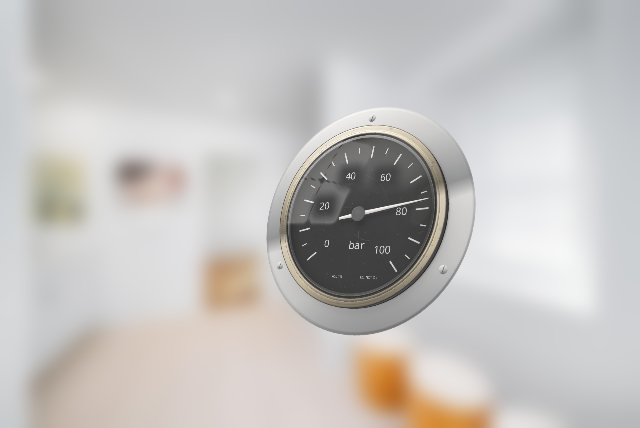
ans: 77.5; bar
